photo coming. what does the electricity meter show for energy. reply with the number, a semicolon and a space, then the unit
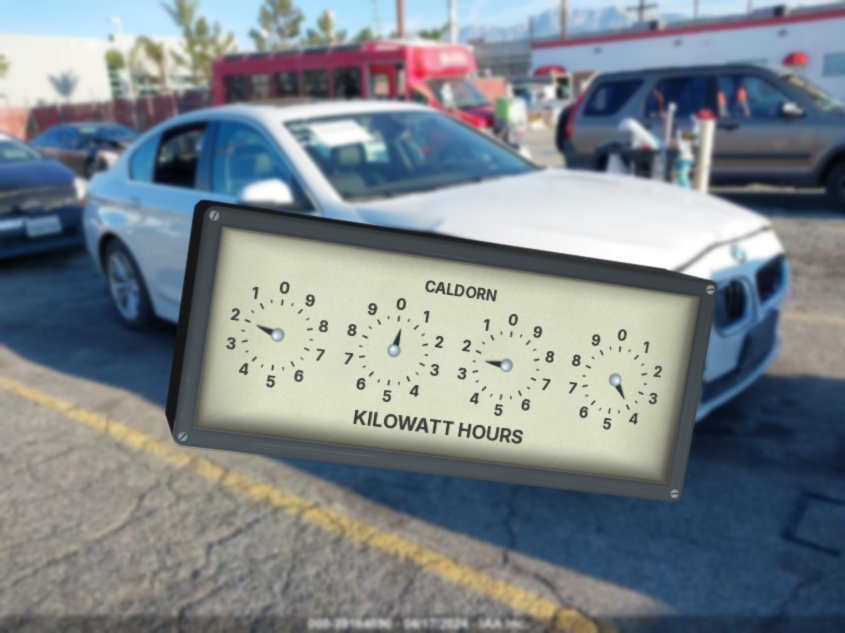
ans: 2024; kWh
